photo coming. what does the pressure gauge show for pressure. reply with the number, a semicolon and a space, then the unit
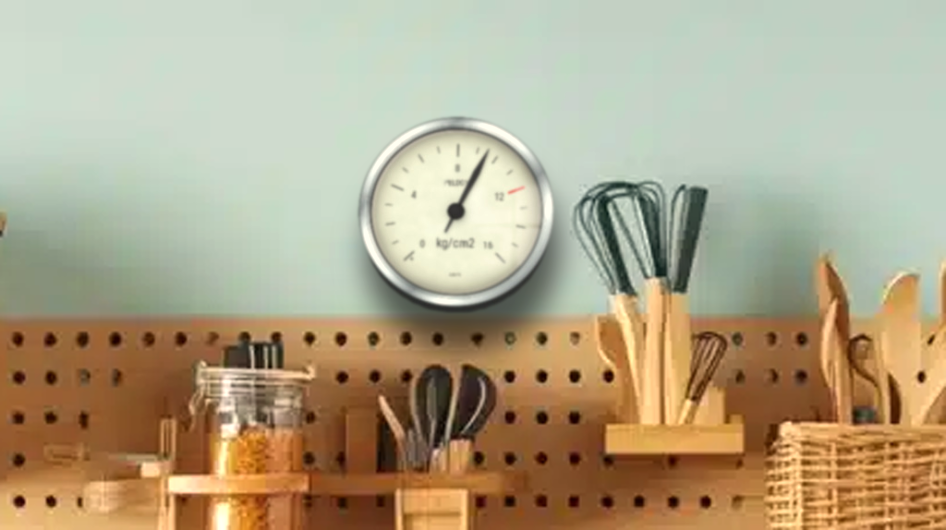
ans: 9.5; kg/cm²
